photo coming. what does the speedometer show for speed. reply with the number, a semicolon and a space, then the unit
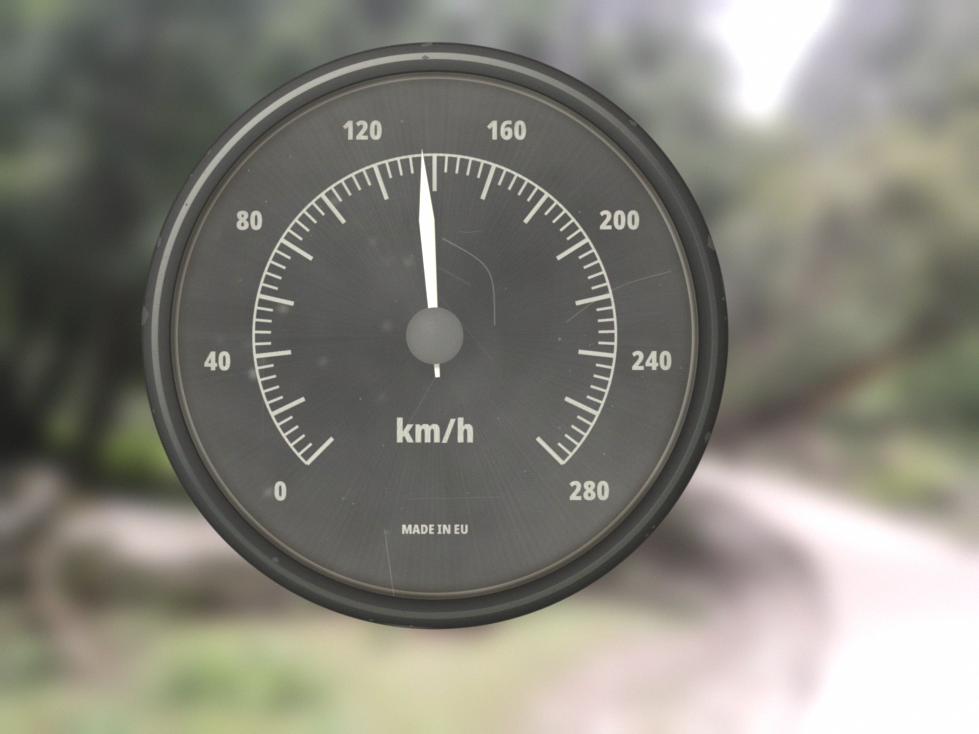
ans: 136; km/h
